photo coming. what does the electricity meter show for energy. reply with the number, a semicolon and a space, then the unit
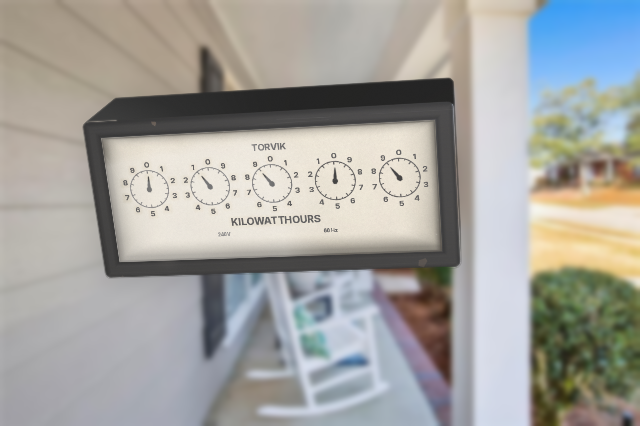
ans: 899; kWh
